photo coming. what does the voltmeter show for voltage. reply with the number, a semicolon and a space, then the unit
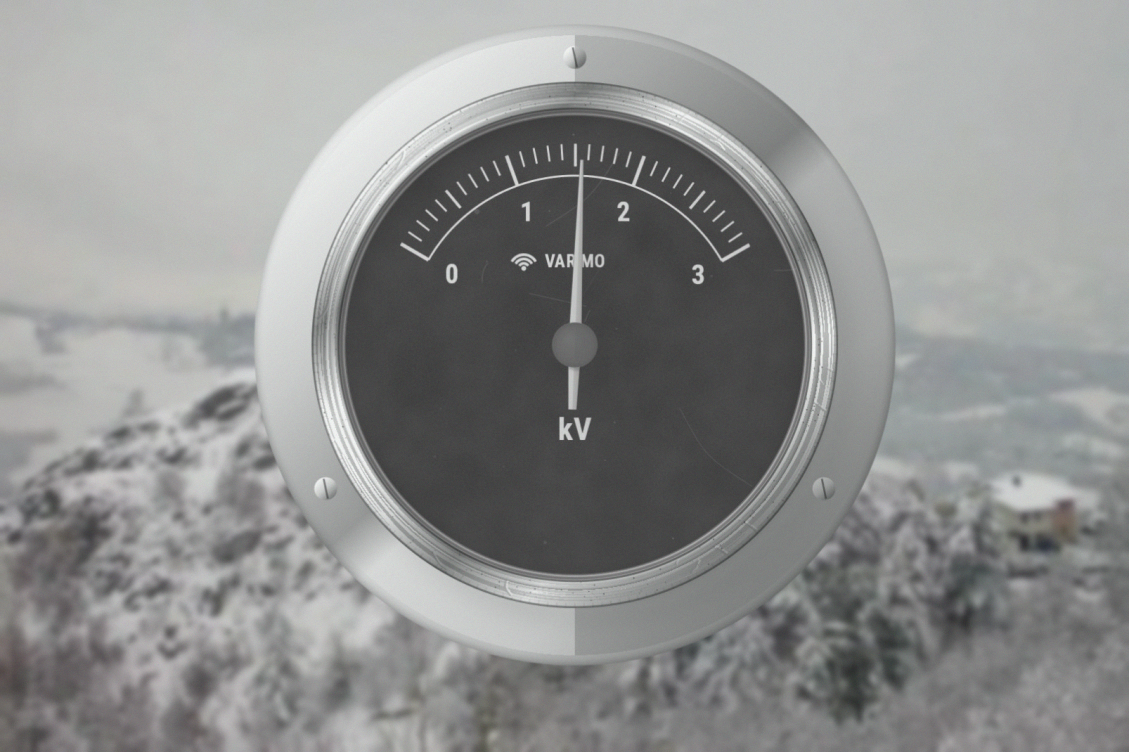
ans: 1.55; kV
